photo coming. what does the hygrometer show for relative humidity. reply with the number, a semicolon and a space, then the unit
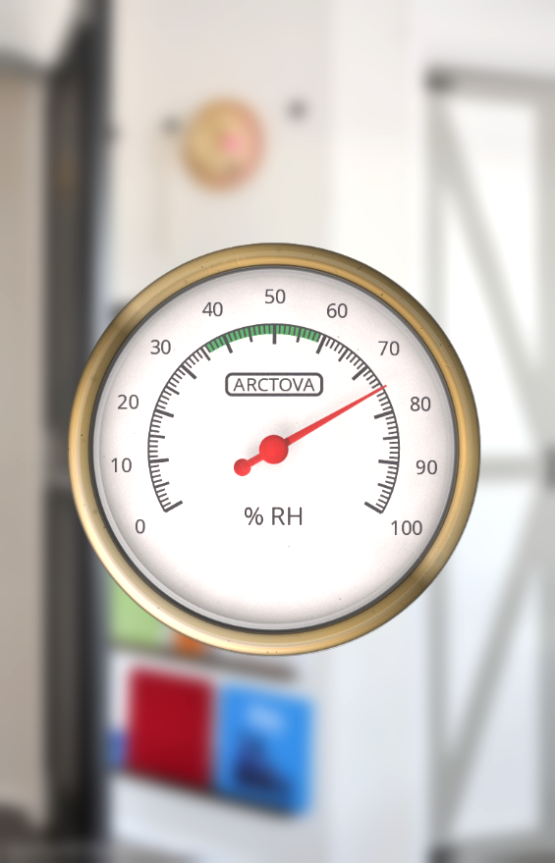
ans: 75; %
